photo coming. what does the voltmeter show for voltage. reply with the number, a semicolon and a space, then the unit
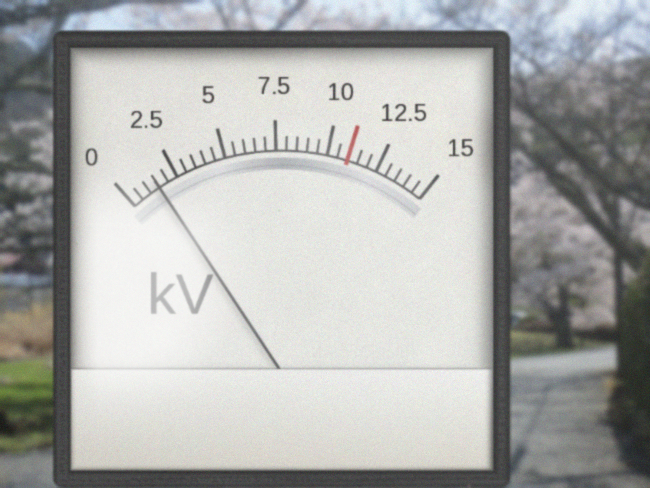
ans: 1.5; kV
